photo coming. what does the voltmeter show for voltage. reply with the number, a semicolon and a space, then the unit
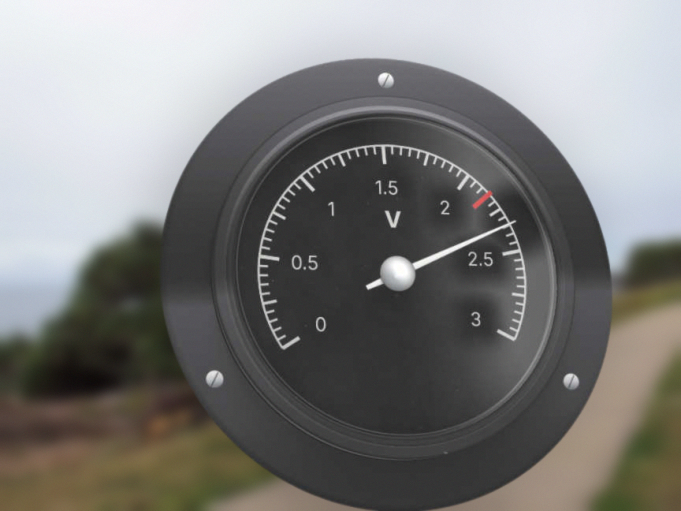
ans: 2.35; V
